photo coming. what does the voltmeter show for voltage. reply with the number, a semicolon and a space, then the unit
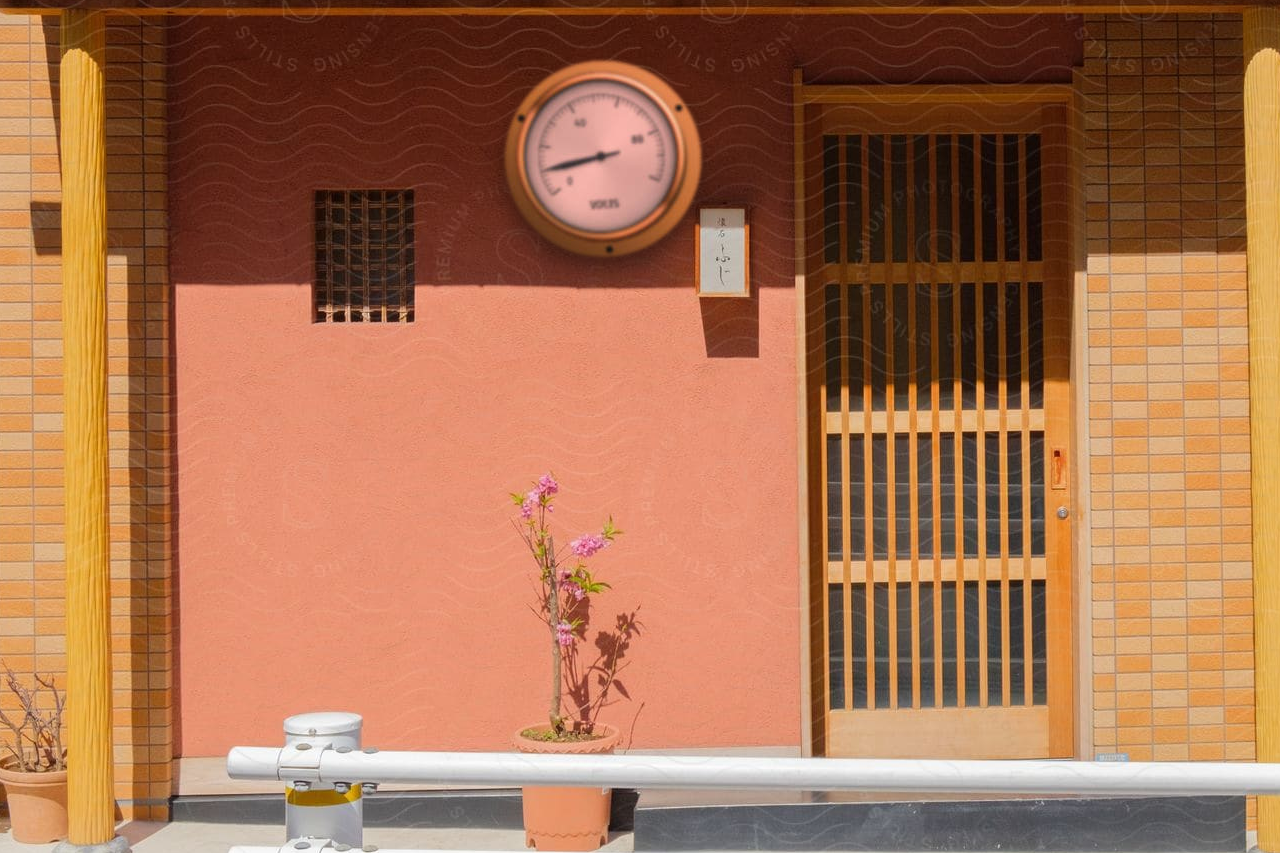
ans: 10; V
